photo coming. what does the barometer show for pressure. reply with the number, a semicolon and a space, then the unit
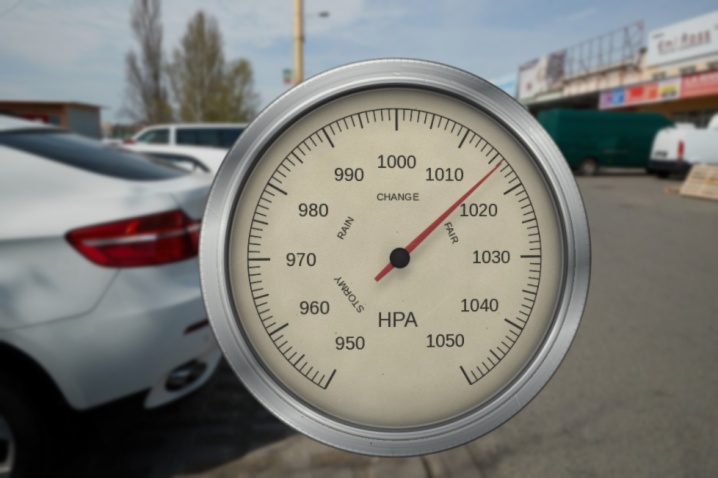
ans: 1016; hPa
